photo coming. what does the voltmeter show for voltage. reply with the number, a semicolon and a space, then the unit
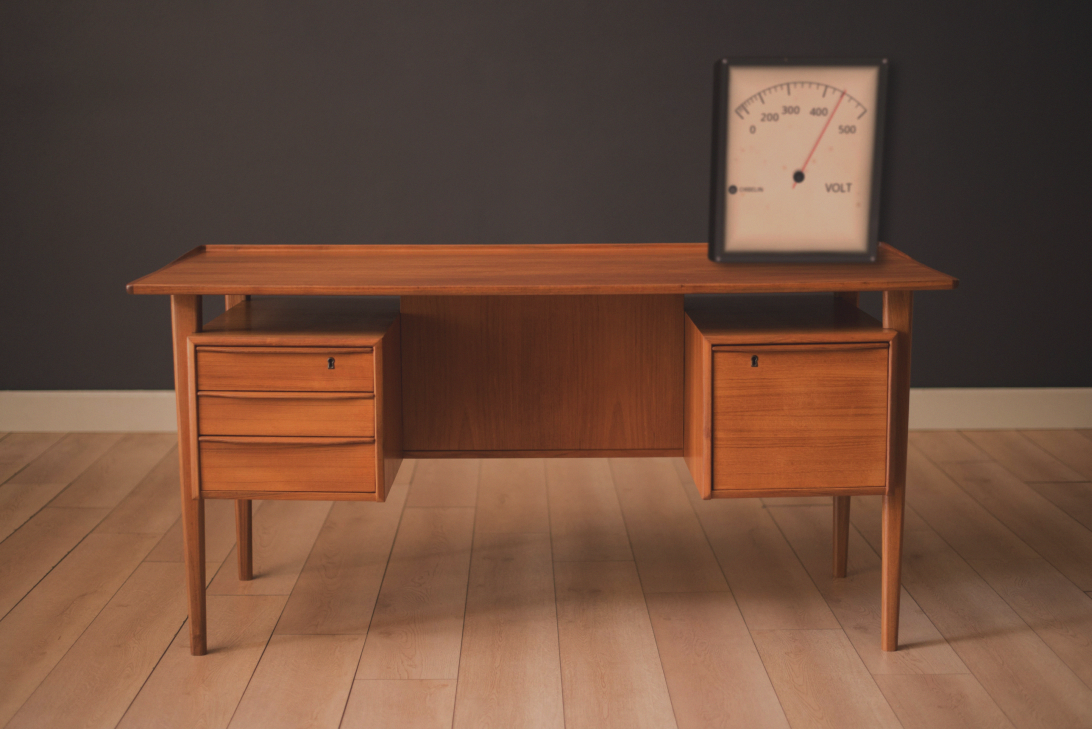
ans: 440; V
